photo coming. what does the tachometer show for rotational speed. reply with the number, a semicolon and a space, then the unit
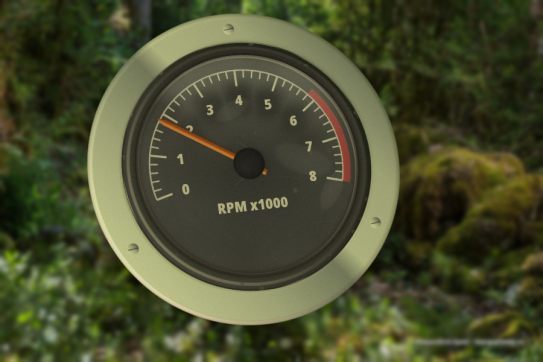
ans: 1800; rpm
